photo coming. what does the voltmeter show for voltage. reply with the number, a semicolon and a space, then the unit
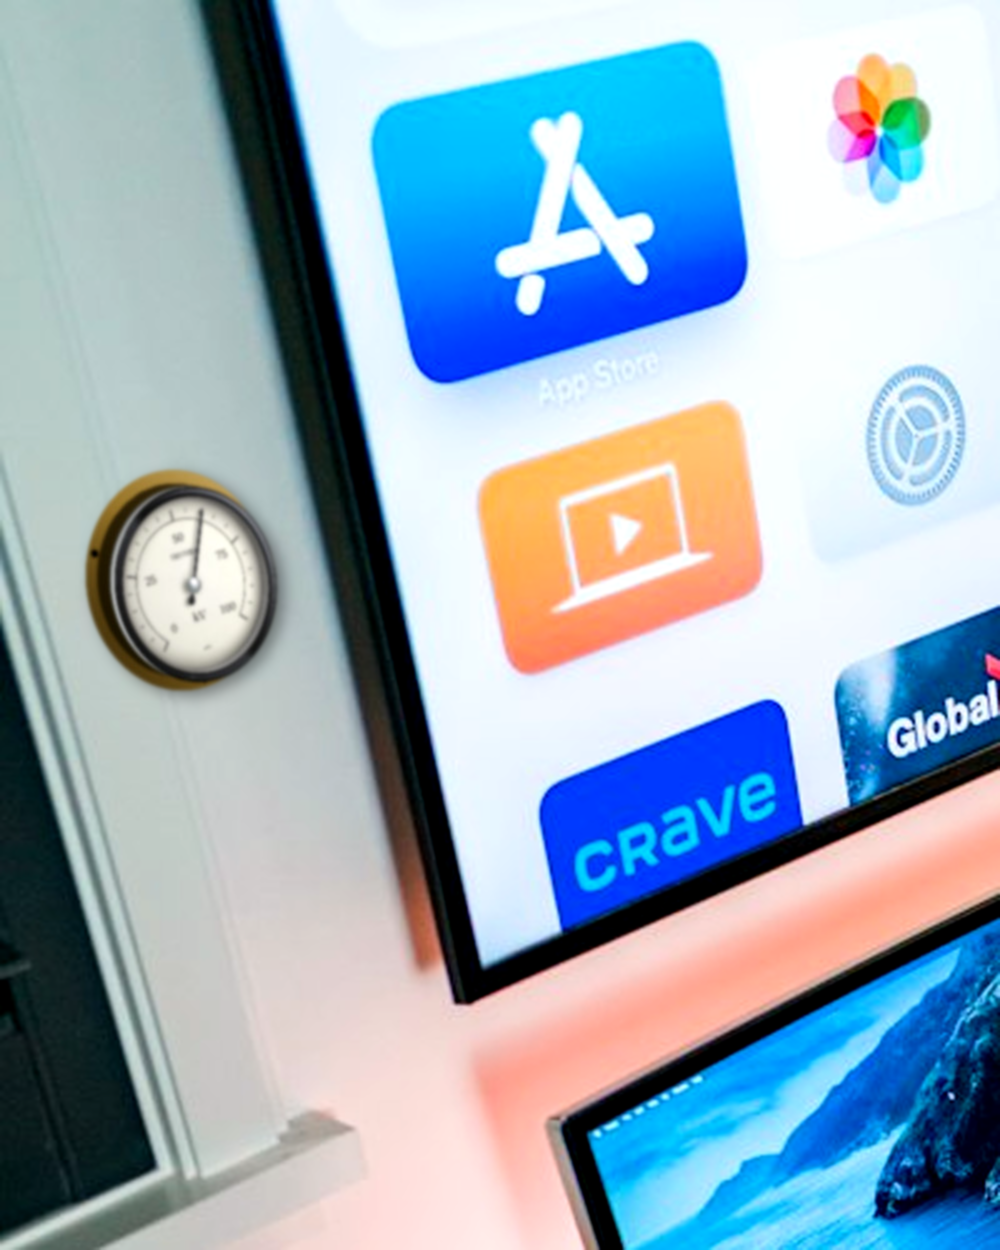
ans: 60; kV
